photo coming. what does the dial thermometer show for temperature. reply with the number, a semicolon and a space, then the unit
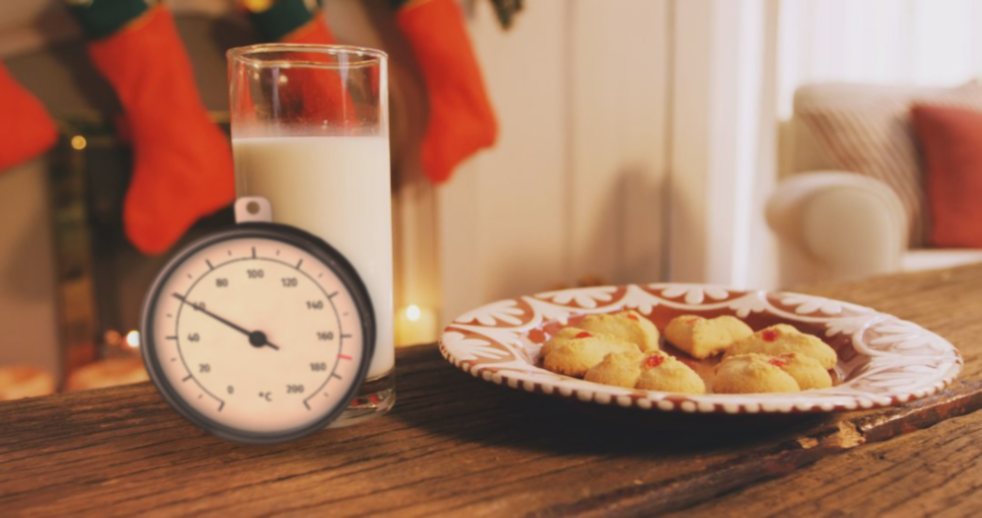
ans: 60; °C
